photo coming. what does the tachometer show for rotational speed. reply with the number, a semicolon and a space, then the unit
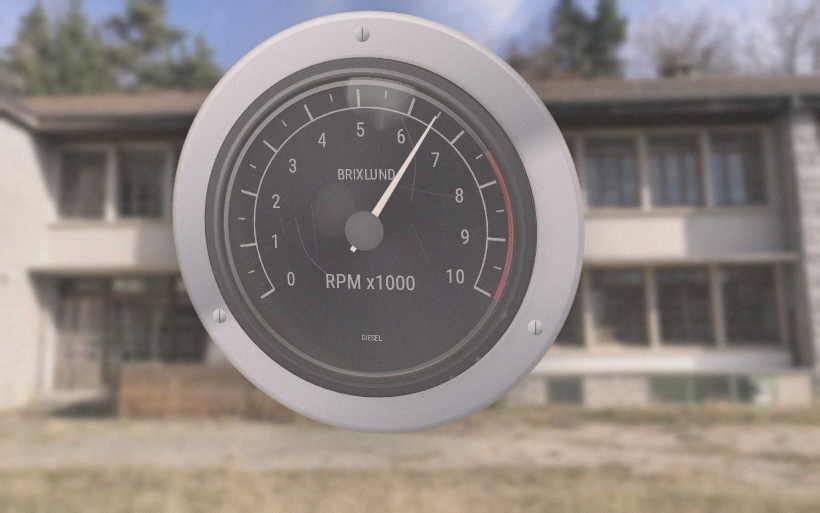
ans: 6500; rpm
